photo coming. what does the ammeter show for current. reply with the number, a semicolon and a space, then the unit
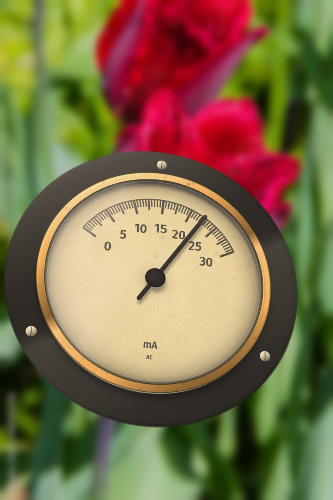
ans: 22.5; mA
